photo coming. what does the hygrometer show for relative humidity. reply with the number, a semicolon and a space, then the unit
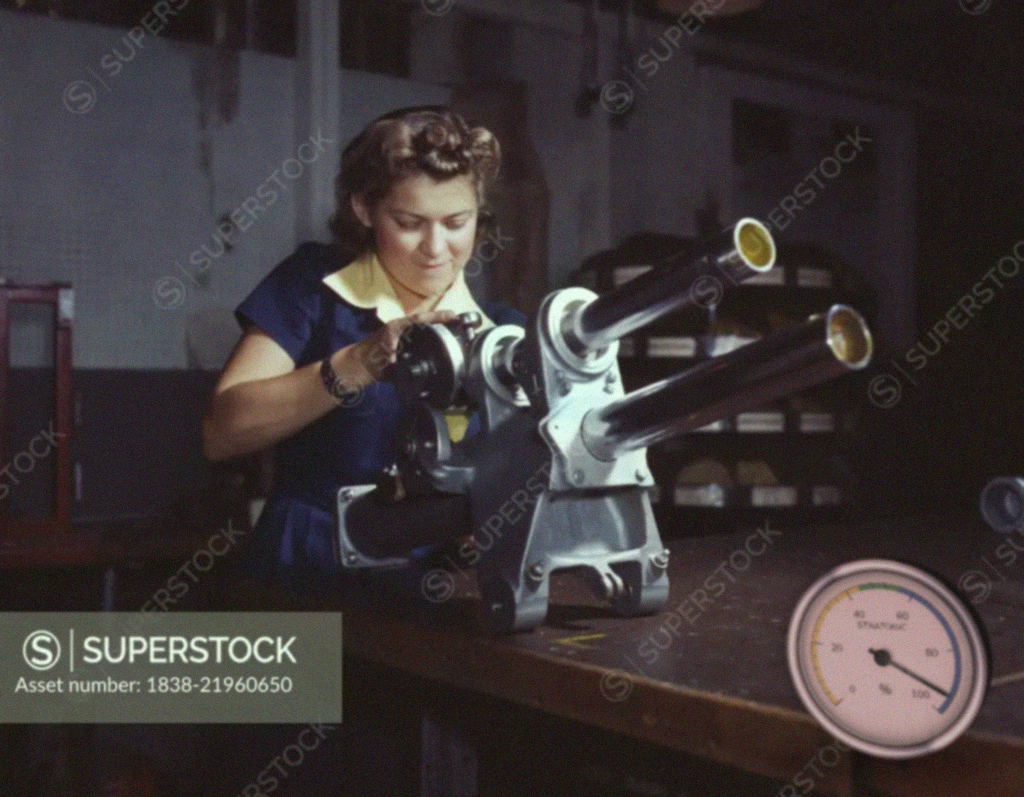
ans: 94; %
